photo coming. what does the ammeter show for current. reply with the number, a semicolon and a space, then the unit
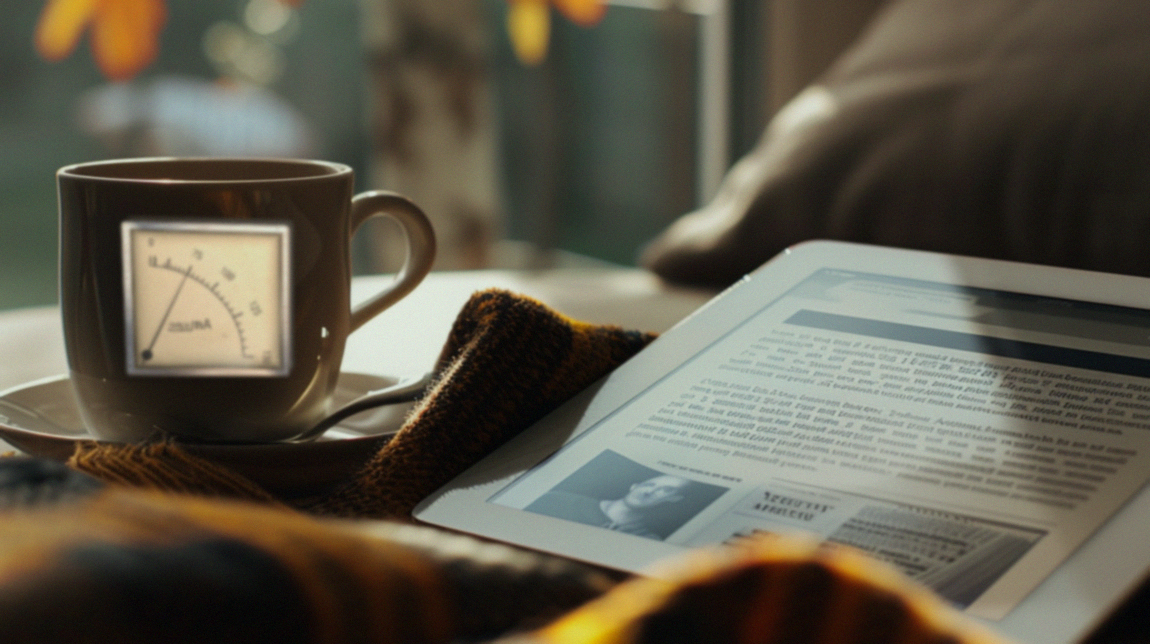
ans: 75; mA
